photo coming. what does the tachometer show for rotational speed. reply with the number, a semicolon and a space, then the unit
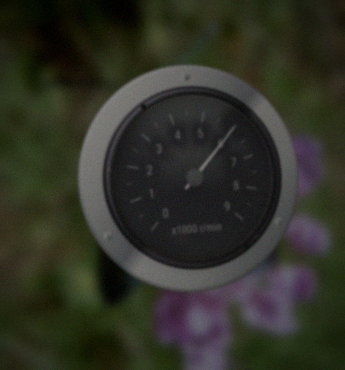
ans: 6000; rpm
